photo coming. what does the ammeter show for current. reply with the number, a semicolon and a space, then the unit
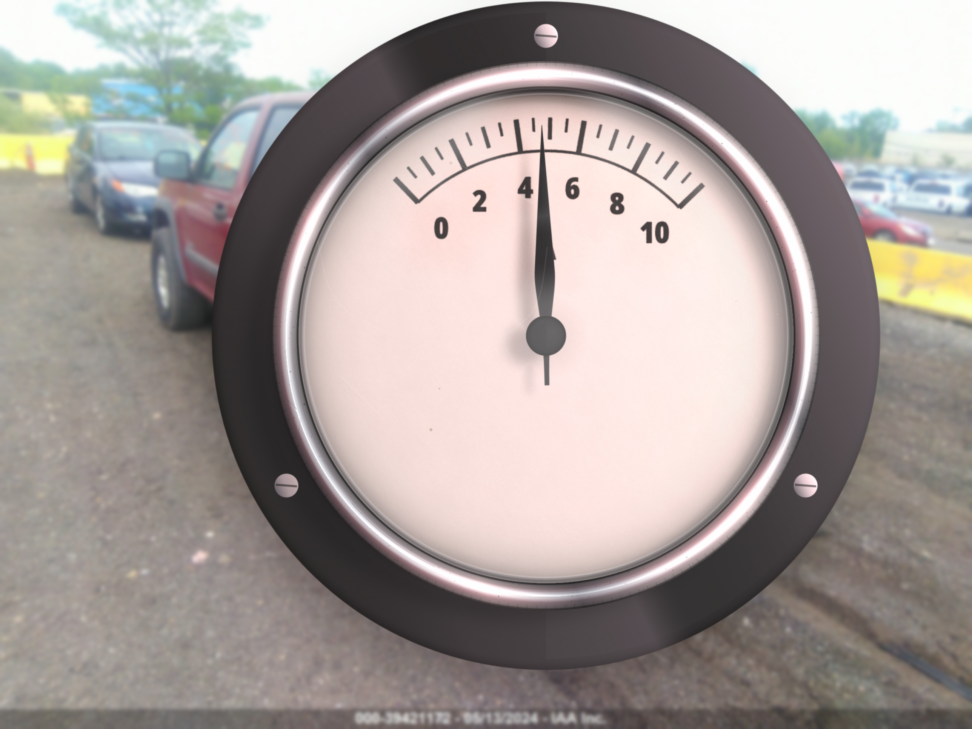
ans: 4.75; A
